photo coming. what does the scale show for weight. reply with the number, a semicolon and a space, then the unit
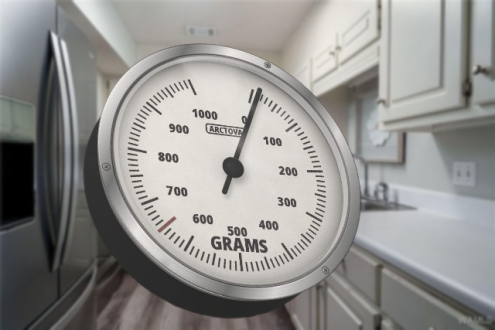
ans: 10; g
